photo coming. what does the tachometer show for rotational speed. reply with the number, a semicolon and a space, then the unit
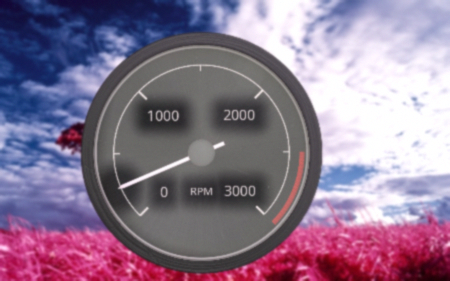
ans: 250; rpm
